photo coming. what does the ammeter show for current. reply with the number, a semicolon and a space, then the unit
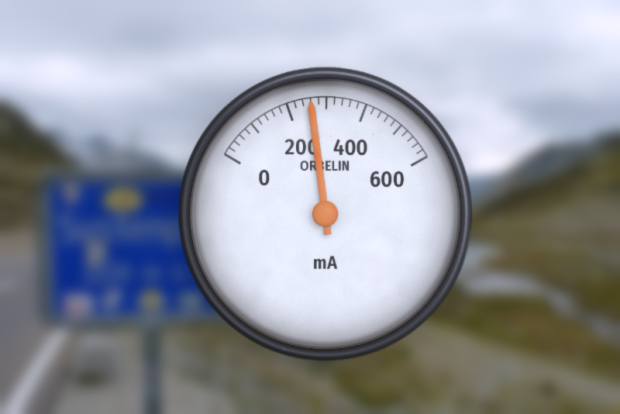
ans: 260; mA
